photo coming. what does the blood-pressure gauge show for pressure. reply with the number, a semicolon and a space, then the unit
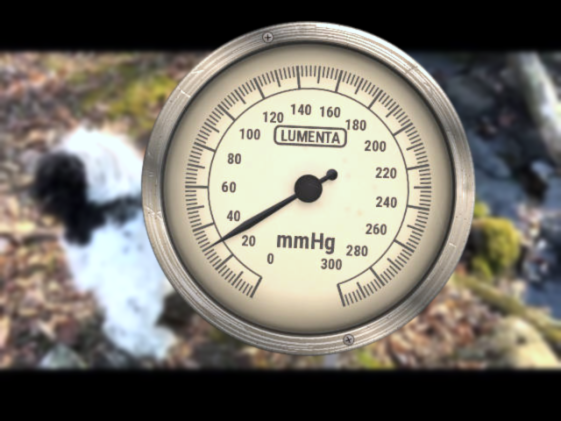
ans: 30; mmHg
